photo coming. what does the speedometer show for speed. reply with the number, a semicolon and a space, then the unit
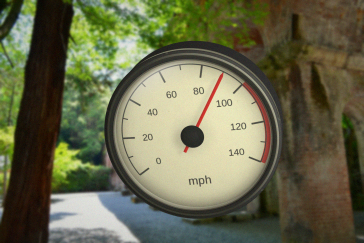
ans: 90; mph
